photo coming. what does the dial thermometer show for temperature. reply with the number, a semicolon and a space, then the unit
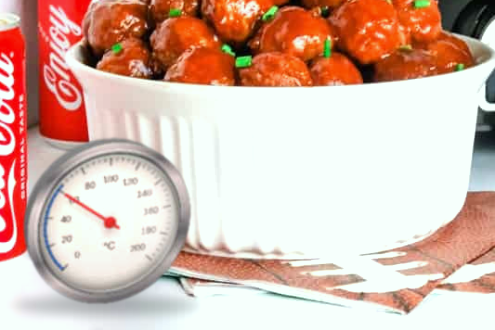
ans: 60; °C
